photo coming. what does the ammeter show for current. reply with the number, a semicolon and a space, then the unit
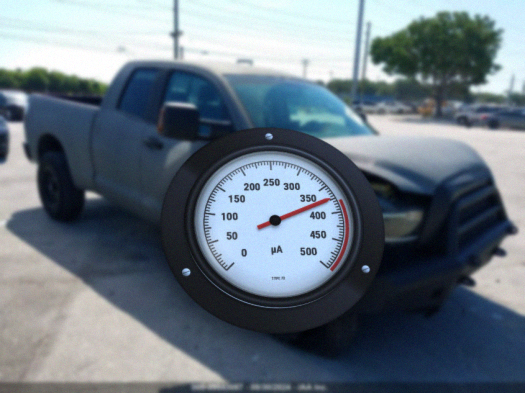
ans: 375; µA
